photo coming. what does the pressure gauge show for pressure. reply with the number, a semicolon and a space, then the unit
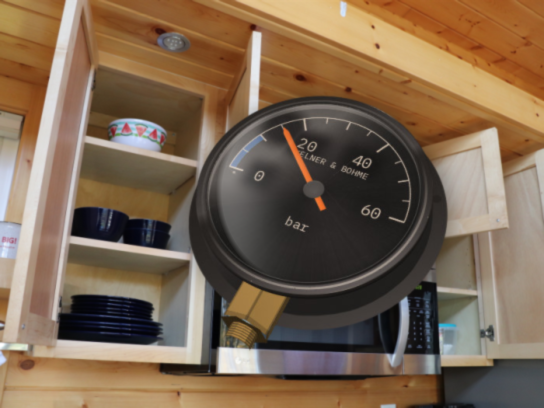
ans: 15; bar
